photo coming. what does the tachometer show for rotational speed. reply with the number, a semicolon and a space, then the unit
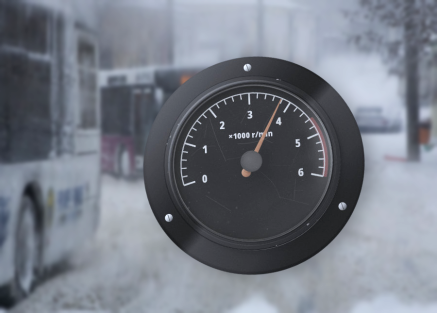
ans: 3800; rpm
